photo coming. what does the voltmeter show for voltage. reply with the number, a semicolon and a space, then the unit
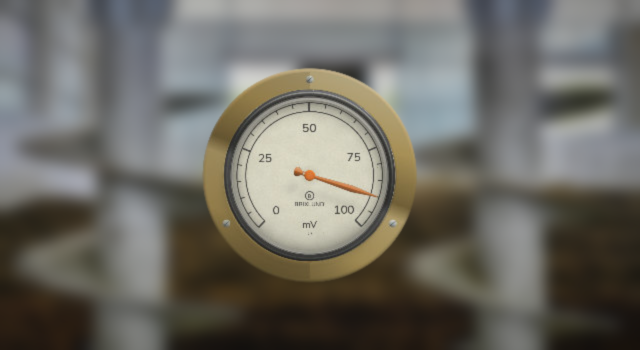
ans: 90; mV
